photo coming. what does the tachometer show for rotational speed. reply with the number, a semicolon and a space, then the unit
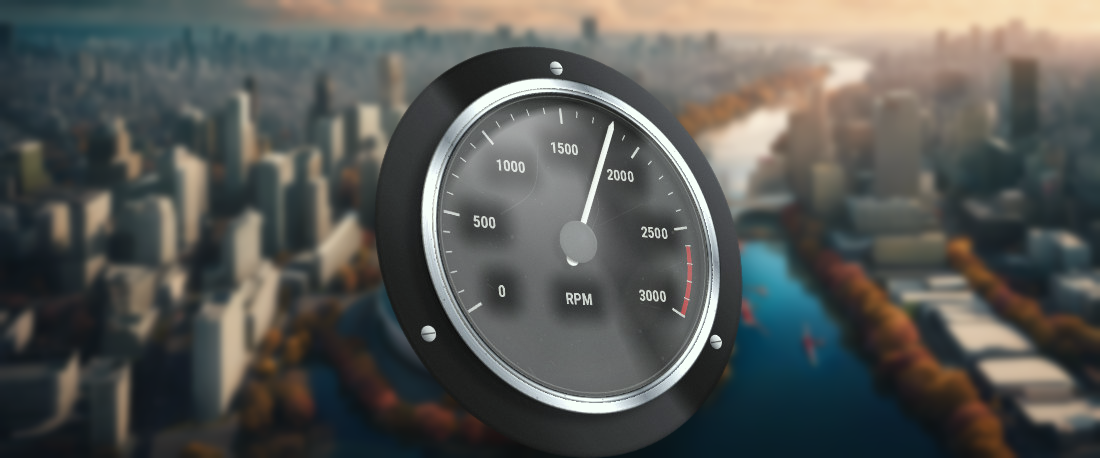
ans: 1800; rpm
